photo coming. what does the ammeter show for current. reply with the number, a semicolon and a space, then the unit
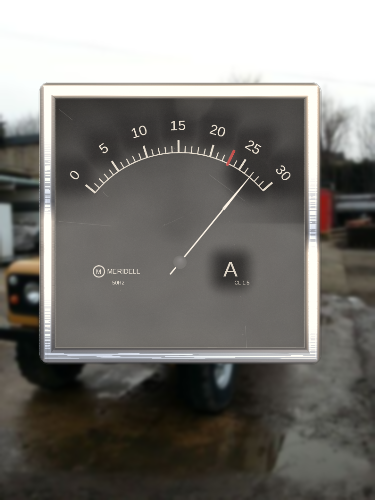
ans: 27; A
